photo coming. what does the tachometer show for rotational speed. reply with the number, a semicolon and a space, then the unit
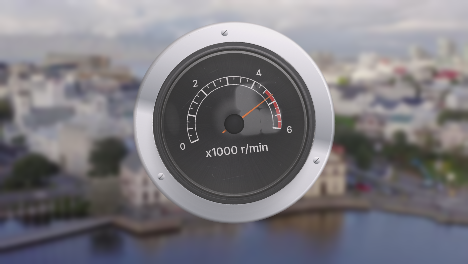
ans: 4750; rpm
